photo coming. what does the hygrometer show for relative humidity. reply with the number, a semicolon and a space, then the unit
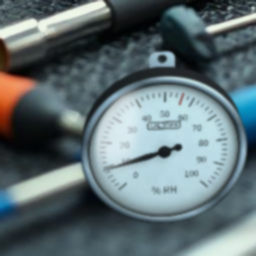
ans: 10; %
